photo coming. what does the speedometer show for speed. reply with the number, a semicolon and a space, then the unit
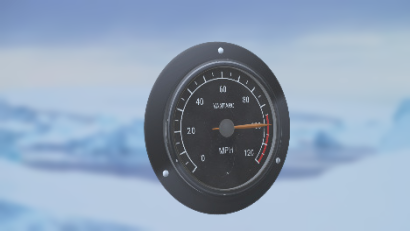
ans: 100; mph
